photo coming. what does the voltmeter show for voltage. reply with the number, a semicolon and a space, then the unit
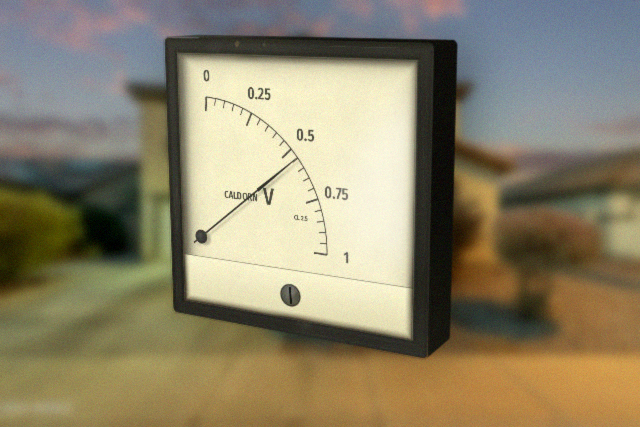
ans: 0.55; V
